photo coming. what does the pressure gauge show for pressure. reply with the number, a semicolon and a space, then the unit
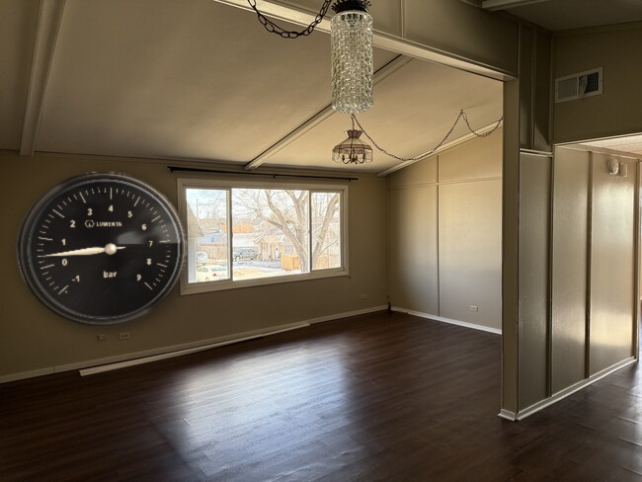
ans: 0.4; bar
